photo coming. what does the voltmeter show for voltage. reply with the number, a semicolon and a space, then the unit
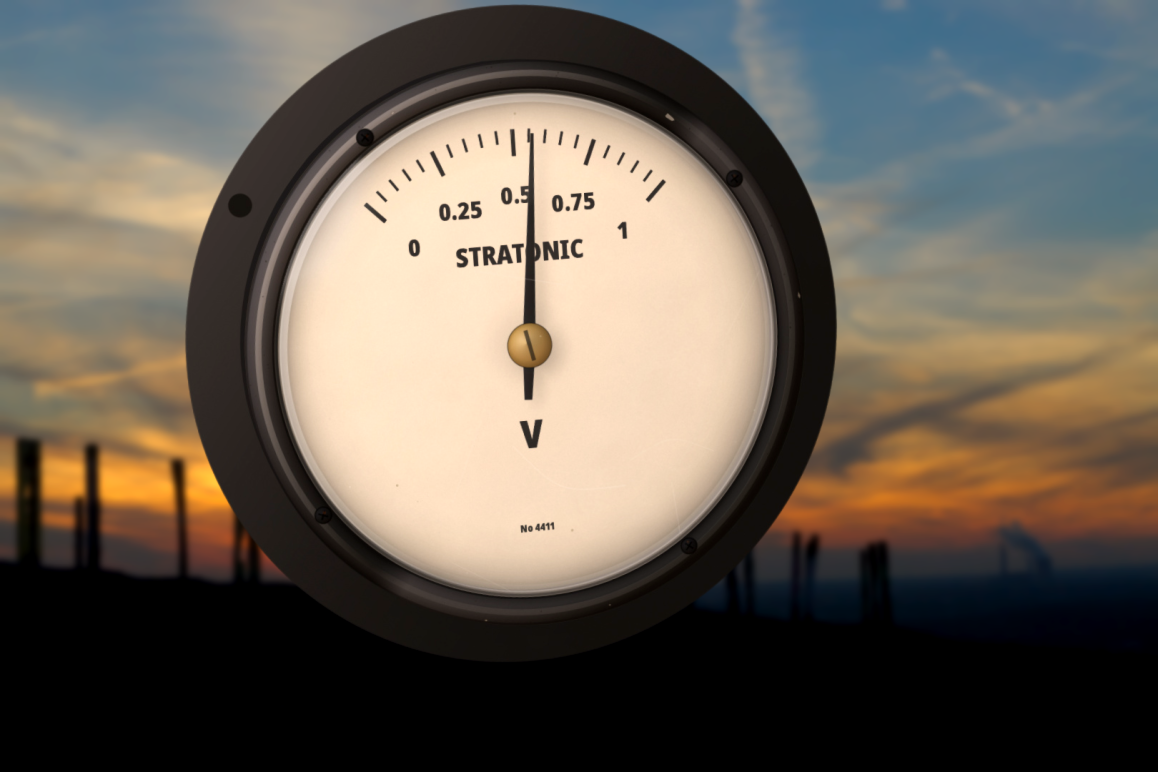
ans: 0.55; V
